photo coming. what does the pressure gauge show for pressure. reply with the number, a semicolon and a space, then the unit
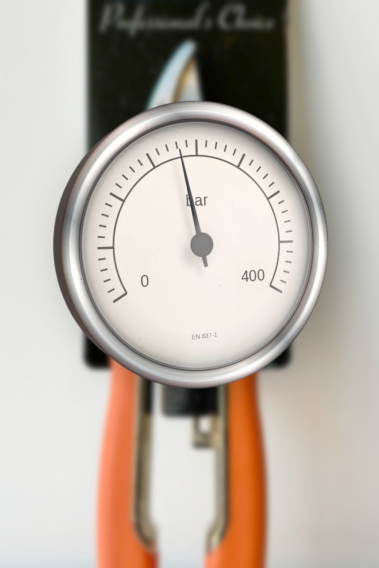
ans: 180; bar
